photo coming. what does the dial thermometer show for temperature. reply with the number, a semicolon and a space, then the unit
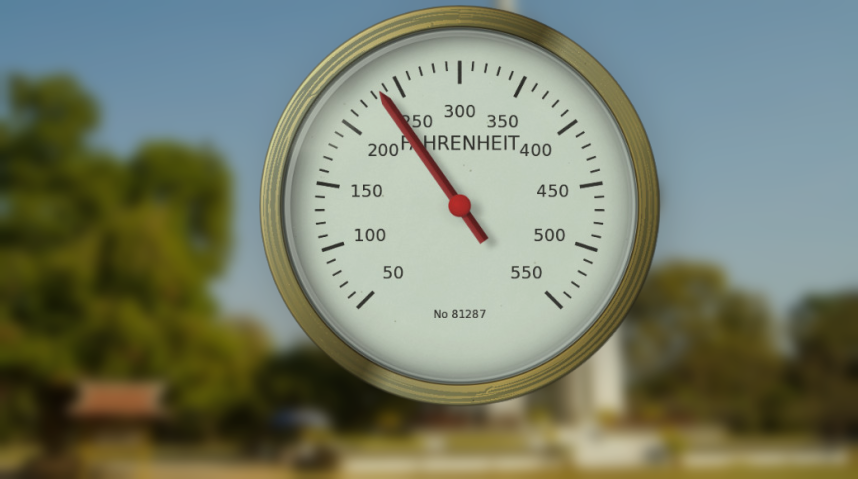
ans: 235; °F
